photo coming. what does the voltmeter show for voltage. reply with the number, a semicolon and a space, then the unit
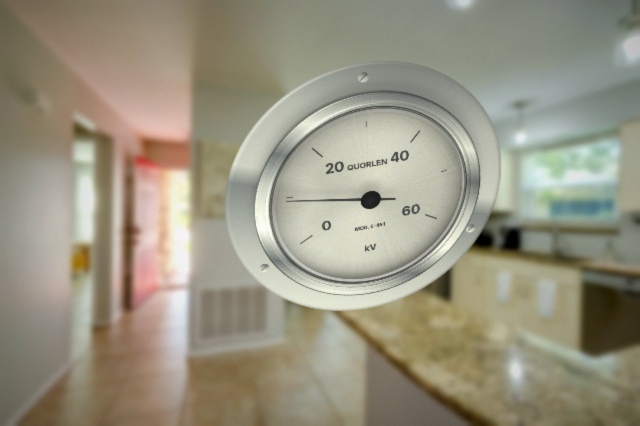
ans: 10; kV
